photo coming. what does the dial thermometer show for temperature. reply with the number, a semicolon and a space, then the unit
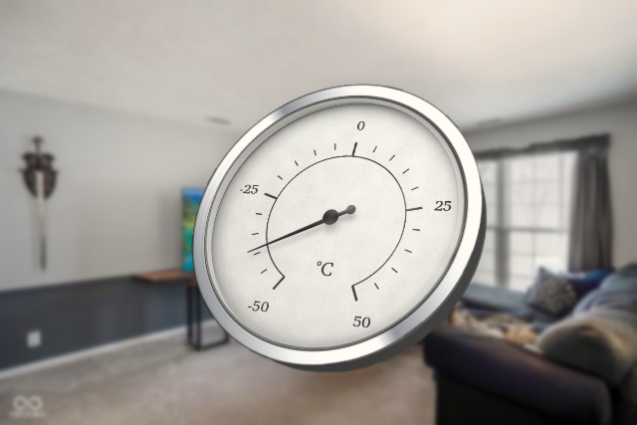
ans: -40; °C
